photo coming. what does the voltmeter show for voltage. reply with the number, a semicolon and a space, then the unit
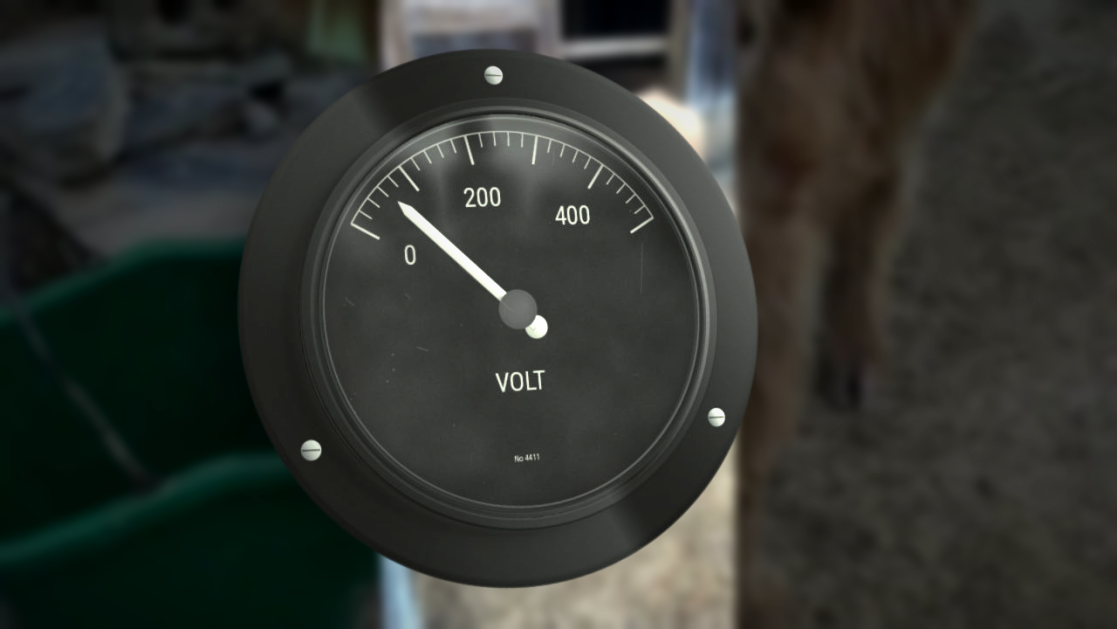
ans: 60; V
